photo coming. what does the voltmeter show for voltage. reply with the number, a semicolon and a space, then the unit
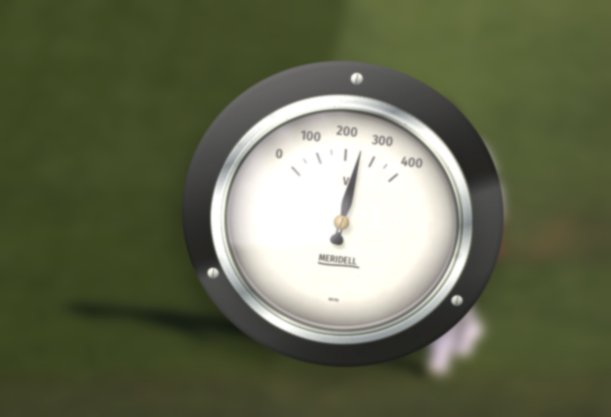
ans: 250; V
